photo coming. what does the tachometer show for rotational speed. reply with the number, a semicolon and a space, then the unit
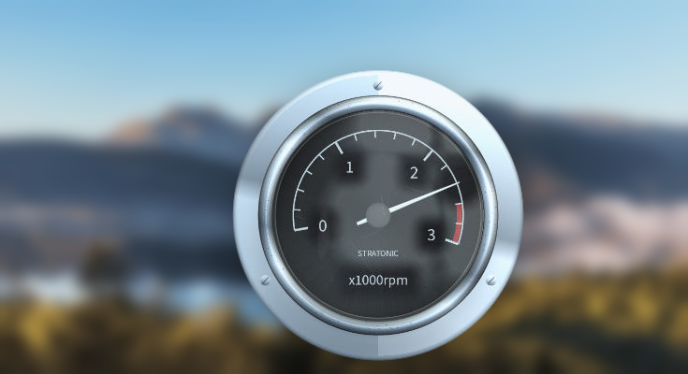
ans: 2400; rpm
